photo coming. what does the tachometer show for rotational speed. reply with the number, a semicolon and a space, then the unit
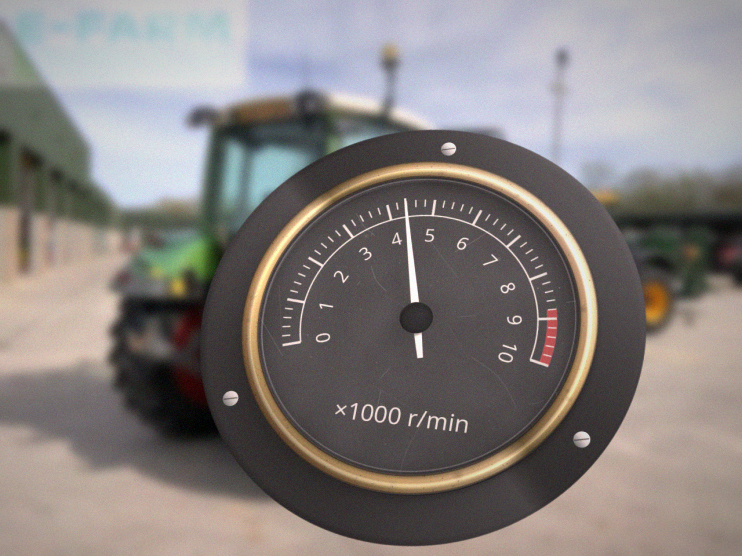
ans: 4400; rpm
